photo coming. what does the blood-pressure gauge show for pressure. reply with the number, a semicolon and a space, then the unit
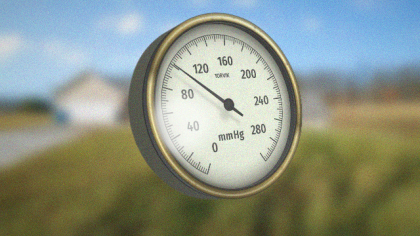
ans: 100; mmHg
